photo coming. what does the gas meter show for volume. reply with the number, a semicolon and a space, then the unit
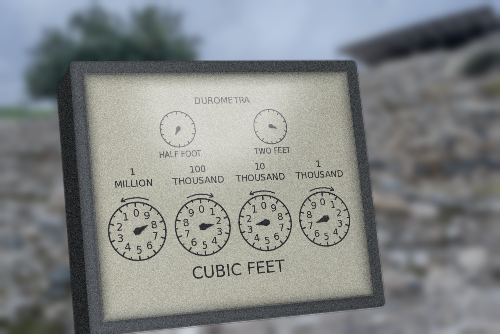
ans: 822700; ft³
